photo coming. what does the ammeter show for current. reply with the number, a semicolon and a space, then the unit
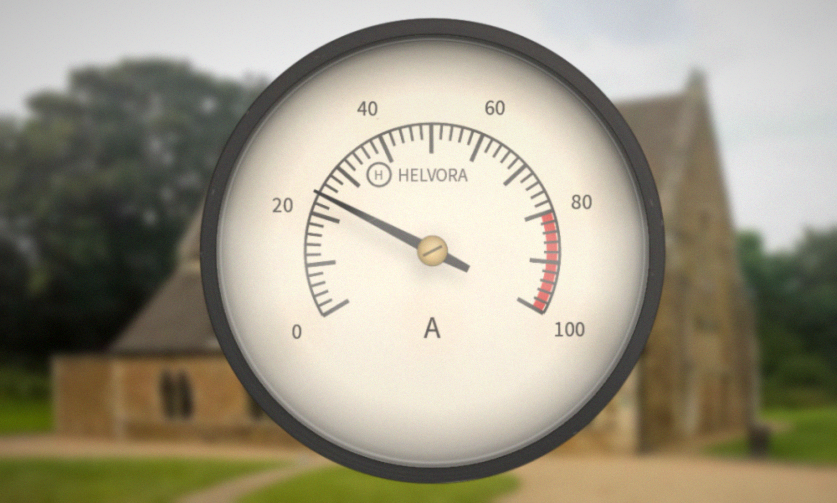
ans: 24; A
